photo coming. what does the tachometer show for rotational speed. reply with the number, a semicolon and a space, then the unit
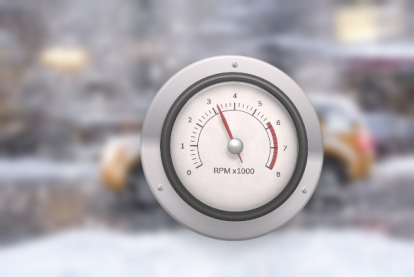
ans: 3200; rpm
